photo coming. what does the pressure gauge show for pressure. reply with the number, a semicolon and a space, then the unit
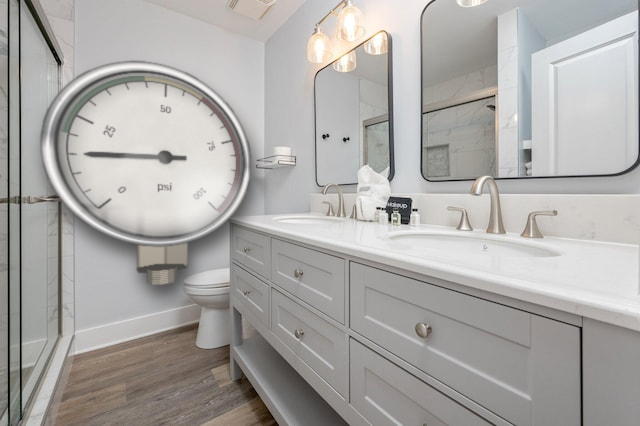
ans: 15; psi
